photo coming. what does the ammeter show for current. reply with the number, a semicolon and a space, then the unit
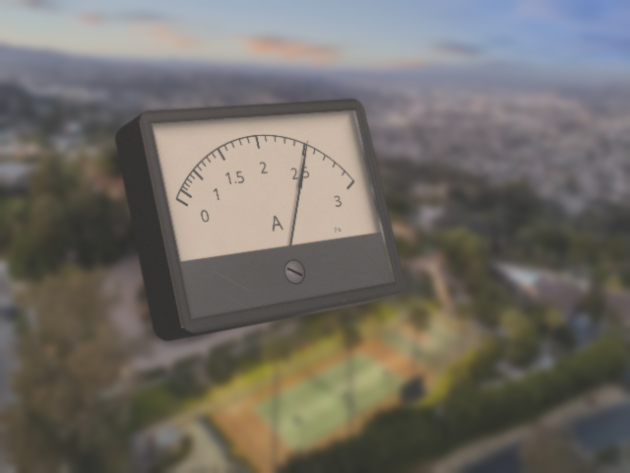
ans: 2.5; A
